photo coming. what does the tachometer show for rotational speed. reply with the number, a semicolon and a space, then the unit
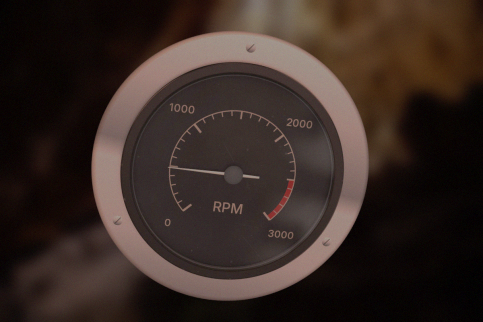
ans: 500; rpm
